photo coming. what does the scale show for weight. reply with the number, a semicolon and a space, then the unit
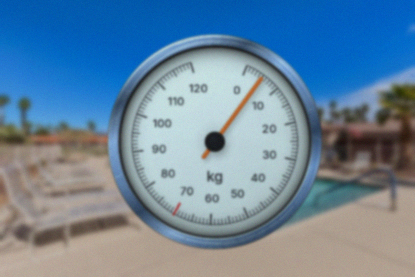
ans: 5; kg
